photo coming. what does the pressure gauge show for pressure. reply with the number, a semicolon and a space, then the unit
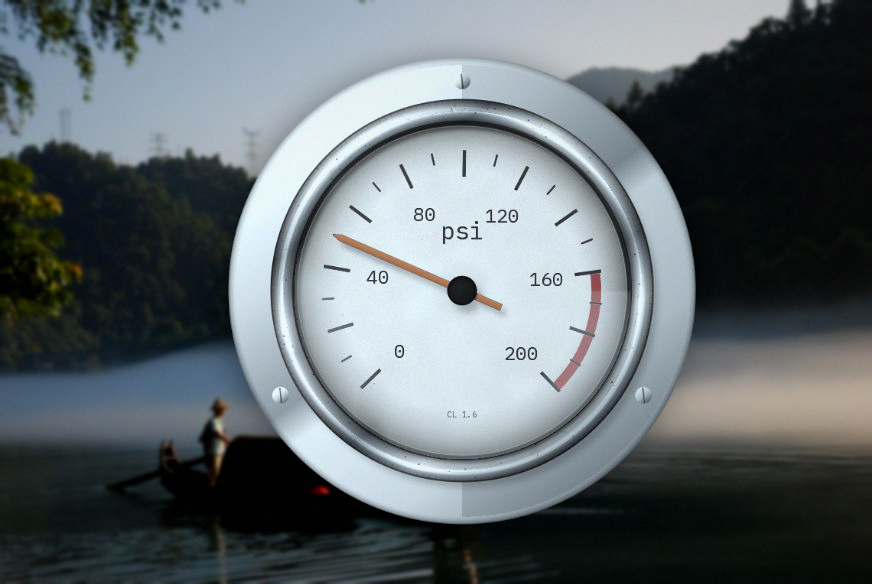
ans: 50; psi
